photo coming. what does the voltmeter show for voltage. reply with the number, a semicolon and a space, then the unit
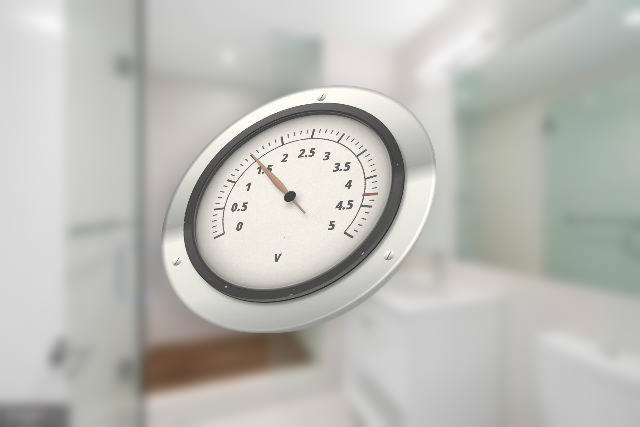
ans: 1.5; V
